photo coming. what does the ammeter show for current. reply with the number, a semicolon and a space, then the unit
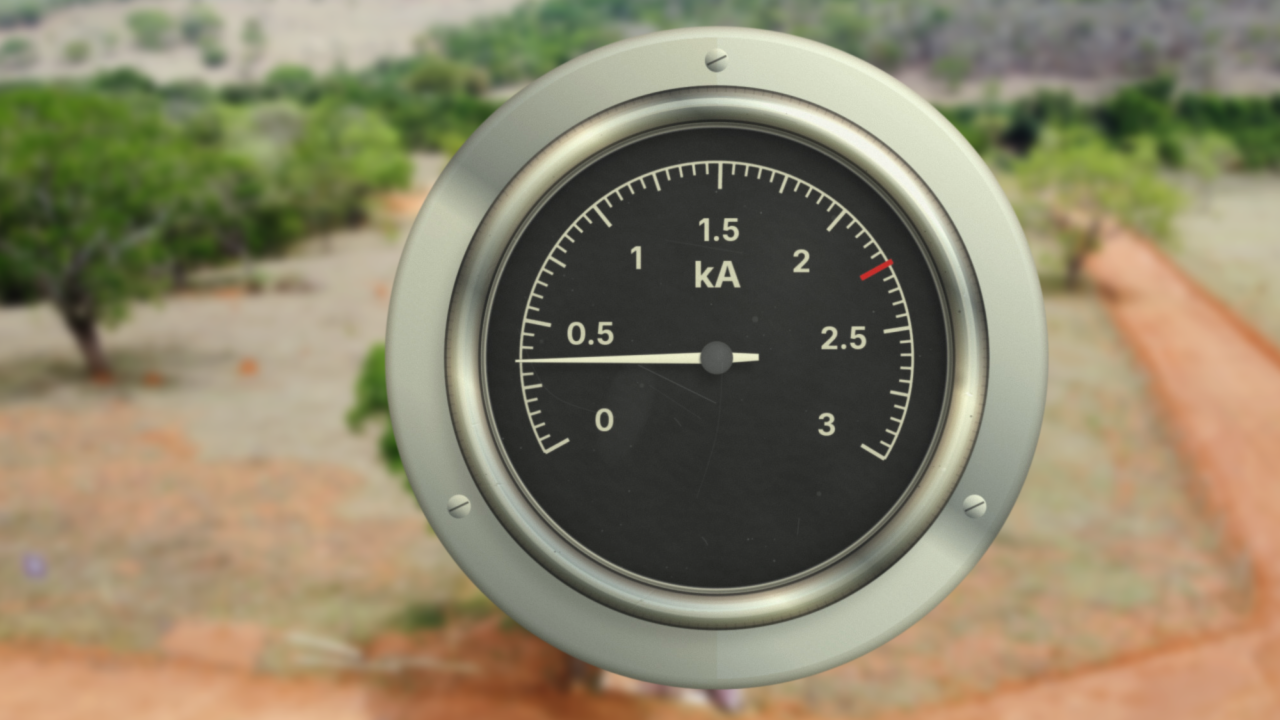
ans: 0.35; kA
